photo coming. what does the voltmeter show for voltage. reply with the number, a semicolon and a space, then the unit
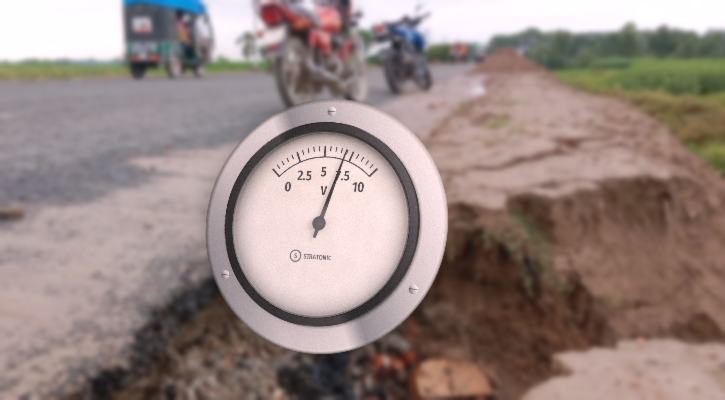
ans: 7; V
